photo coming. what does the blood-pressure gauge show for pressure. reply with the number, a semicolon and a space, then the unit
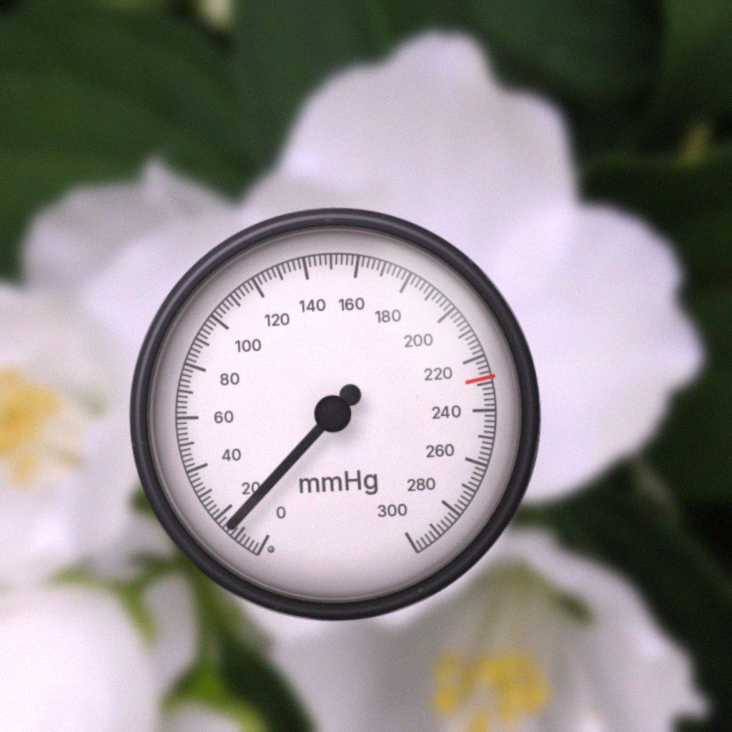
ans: 14; mmHg
